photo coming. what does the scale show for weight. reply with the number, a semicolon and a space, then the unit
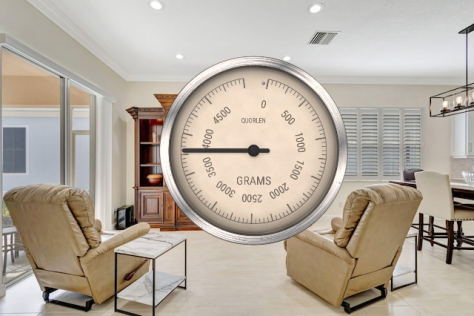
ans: 3800; g
